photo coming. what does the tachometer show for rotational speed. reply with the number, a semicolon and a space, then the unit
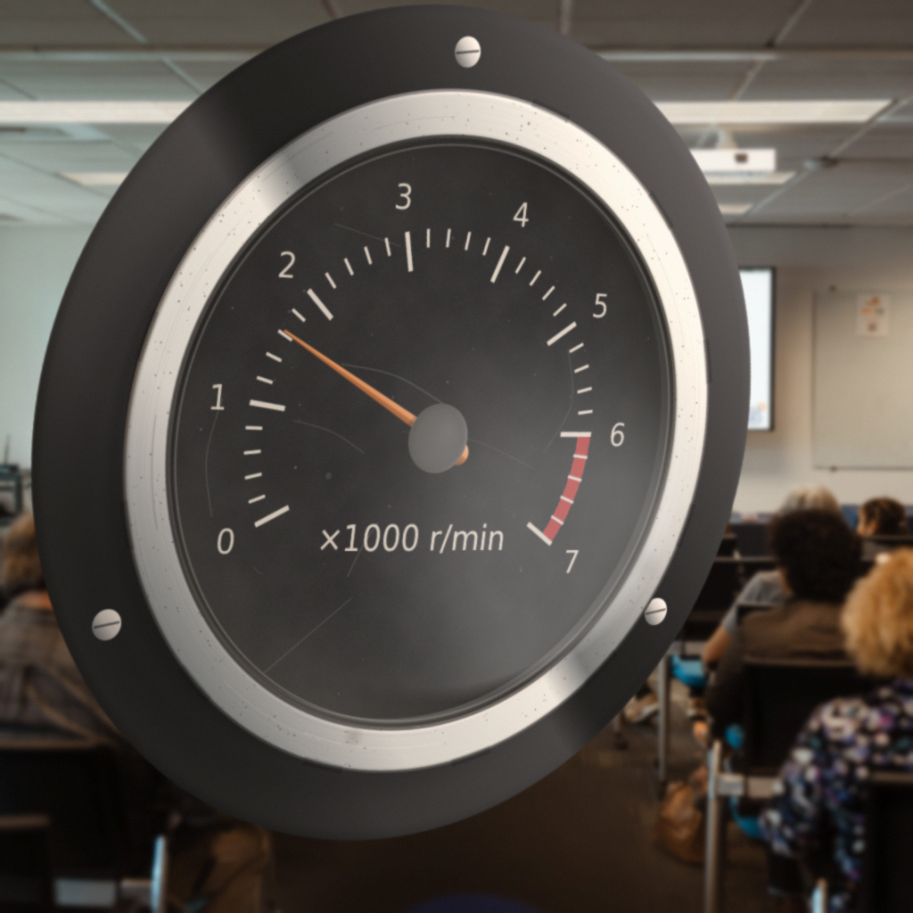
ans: 1600; rpm
